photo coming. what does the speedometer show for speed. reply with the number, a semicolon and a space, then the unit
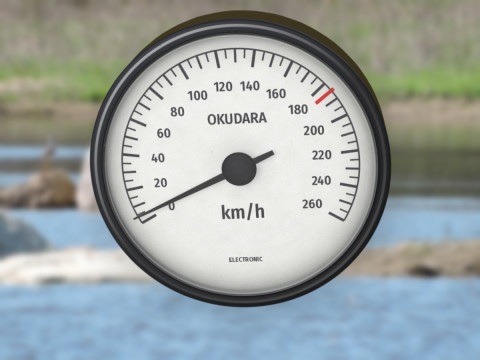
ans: 5; km/h
